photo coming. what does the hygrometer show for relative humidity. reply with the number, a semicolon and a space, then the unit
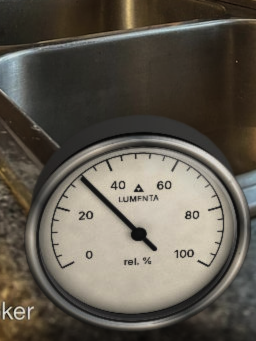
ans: 32; %
